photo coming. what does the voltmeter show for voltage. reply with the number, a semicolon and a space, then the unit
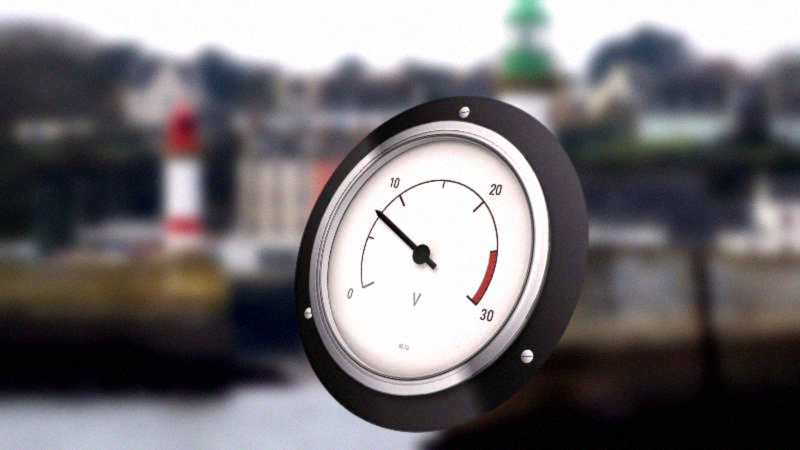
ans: 7.5; V
